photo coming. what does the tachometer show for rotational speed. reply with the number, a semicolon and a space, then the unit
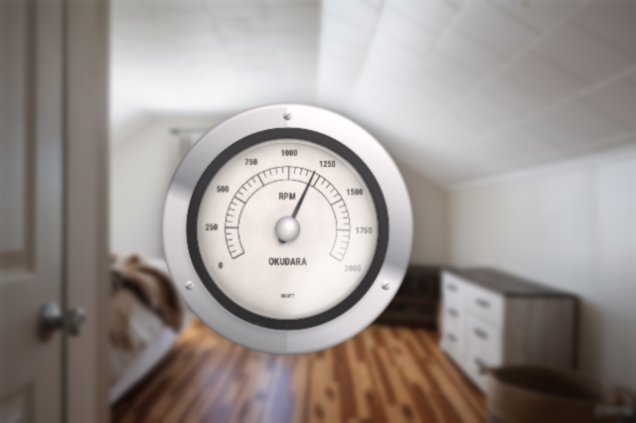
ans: 1200; rpm
